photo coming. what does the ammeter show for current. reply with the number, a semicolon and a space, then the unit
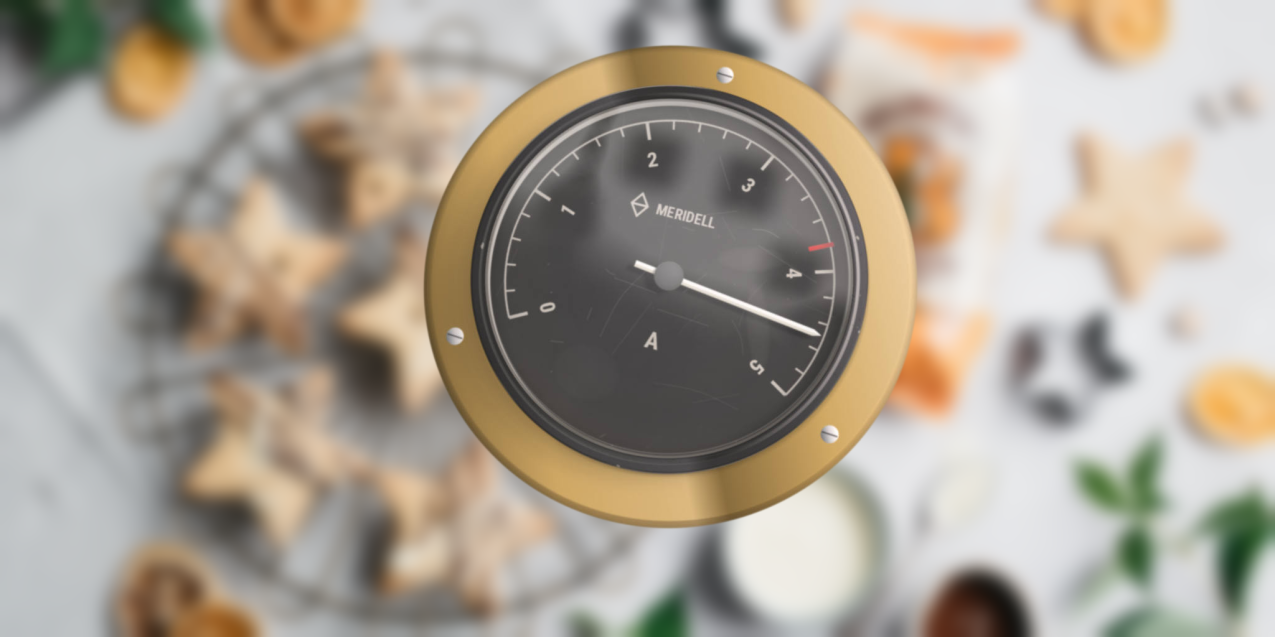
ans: 4.5; A
